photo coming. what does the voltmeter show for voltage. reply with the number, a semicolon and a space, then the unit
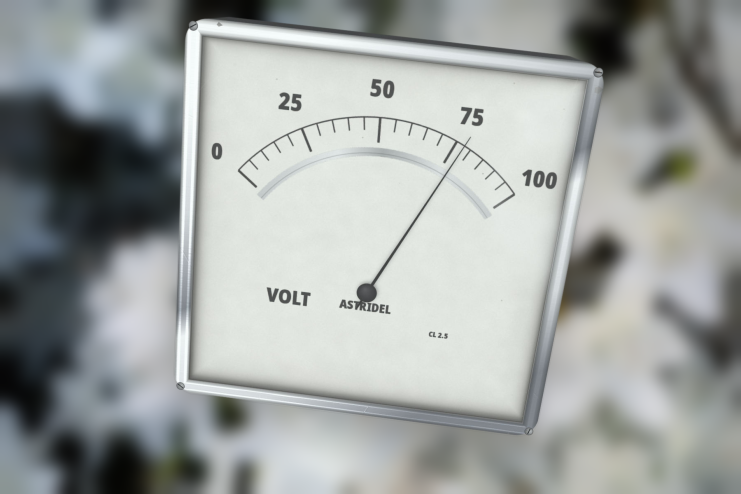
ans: 77.5; V
